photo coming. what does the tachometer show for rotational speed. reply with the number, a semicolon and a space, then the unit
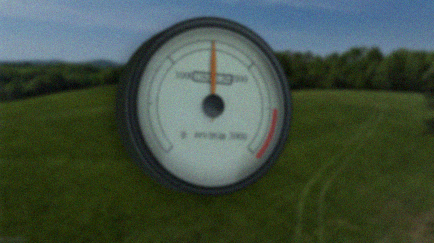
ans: 1500; rpm
